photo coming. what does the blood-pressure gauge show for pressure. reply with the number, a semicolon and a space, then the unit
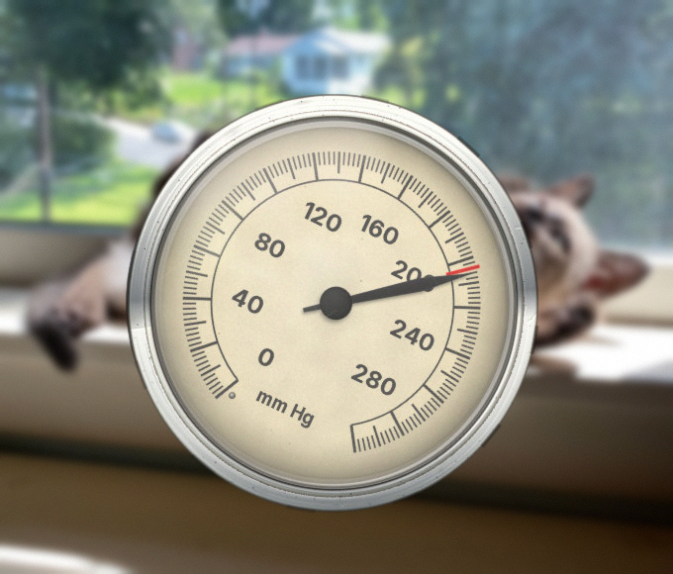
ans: 206; mmHg
